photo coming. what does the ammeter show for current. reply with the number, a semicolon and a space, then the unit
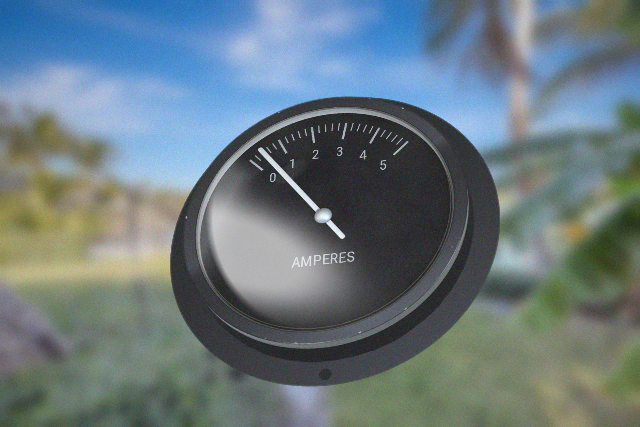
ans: 0.4; A
